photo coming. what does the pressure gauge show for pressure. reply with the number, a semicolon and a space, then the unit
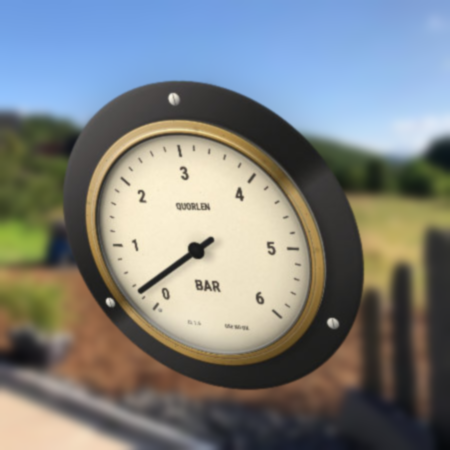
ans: 0.3; bar
